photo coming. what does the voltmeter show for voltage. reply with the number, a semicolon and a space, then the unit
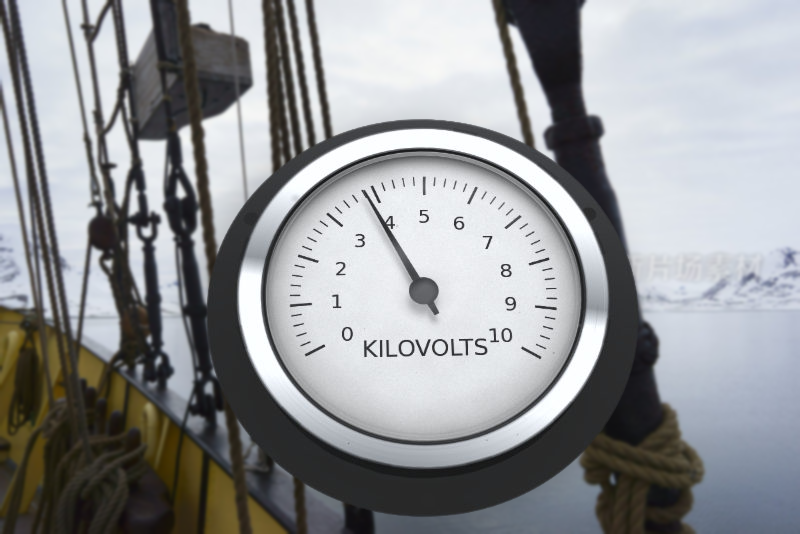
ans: 3.8; kV
